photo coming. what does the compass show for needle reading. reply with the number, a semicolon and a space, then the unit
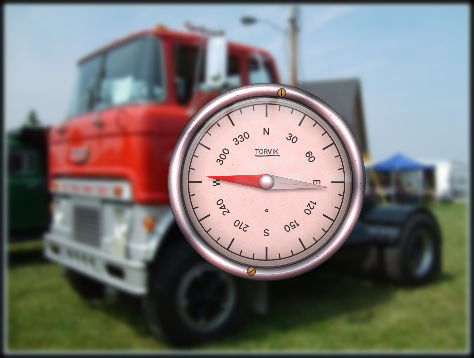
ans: 275; °
